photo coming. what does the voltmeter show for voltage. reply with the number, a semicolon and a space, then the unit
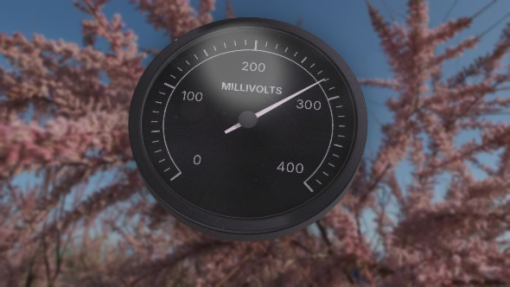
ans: 280; mV
